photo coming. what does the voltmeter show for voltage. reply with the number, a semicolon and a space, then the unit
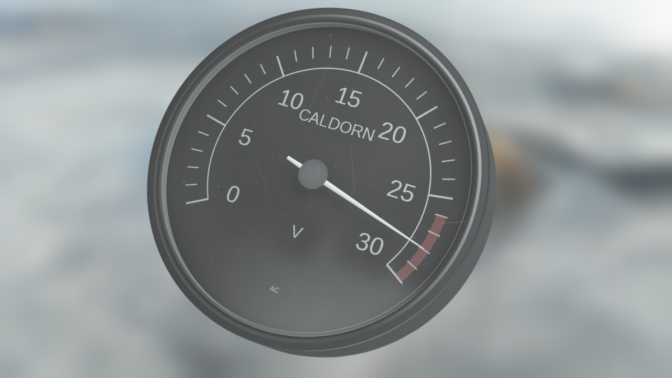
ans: 28; V
